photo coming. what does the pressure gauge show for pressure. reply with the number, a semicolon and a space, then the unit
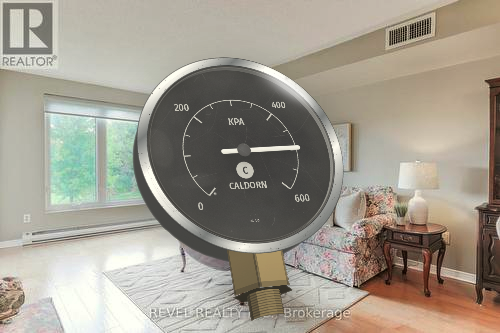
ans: 500; kPa
